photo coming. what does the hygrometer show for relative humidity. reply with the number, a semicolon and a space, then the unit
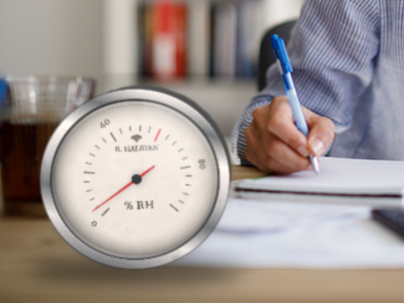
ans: 4; %
